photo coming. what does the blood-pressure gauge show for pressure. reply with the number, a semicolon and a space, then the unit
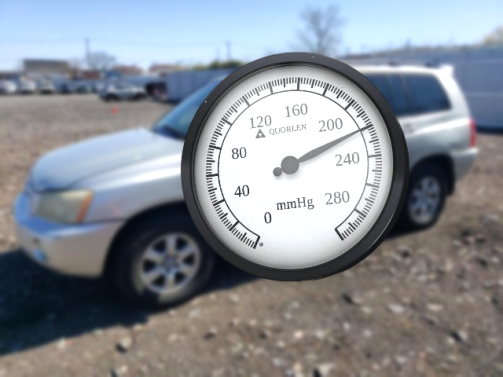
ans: 220; mmHg
